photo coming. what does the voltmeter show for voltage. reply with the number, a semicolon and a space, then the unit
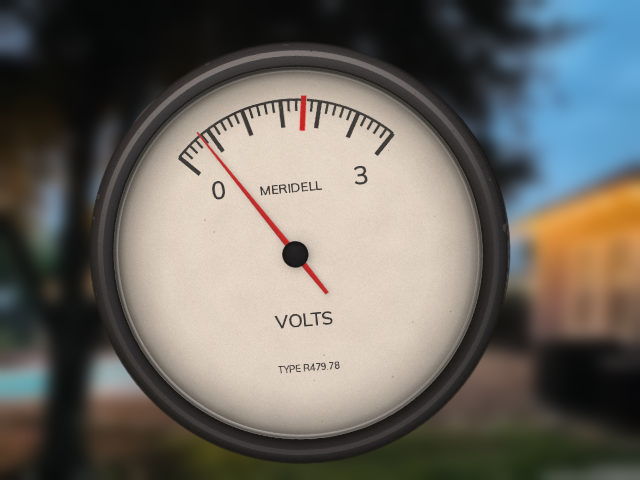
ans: 0.4; V
